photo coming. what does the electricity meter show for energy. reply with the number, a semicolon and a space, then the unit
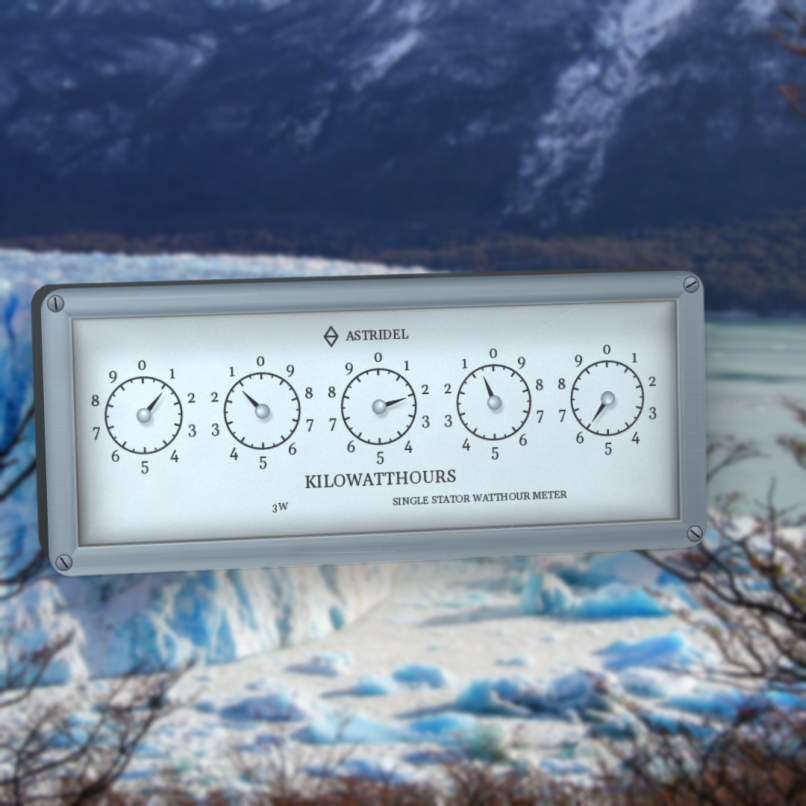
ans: 11206; kWh
